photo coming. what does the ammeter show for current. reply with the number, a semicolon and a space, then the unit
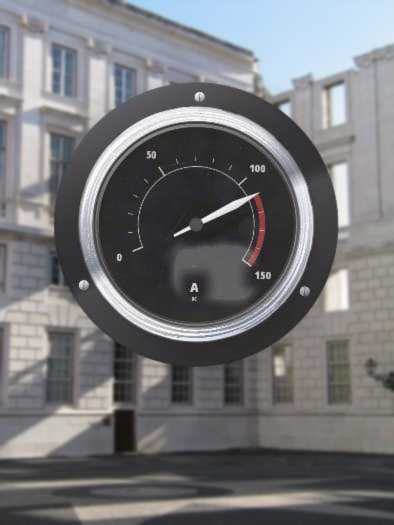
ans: 110; A
